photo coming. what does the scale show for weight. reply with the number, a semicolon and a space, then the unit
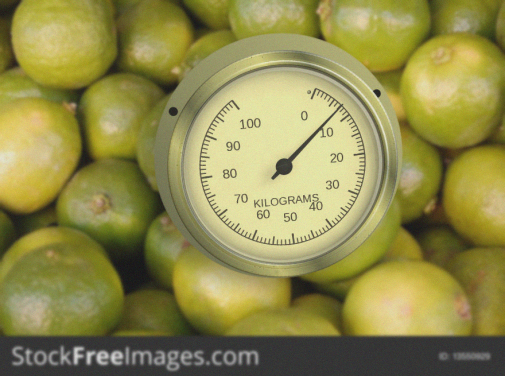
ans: 7; kg
